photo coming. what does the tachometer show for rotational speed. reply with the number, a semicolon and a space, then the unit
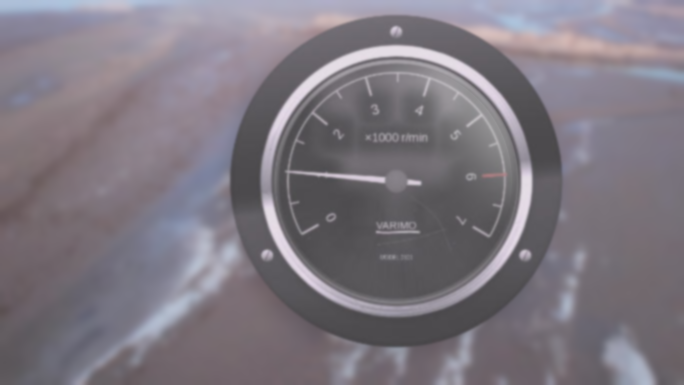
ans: 1000; rpm
